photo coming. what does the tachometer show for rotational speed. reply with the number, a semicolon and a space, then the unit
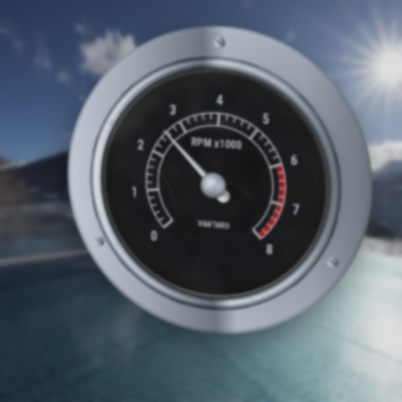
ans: 2600; rpm
